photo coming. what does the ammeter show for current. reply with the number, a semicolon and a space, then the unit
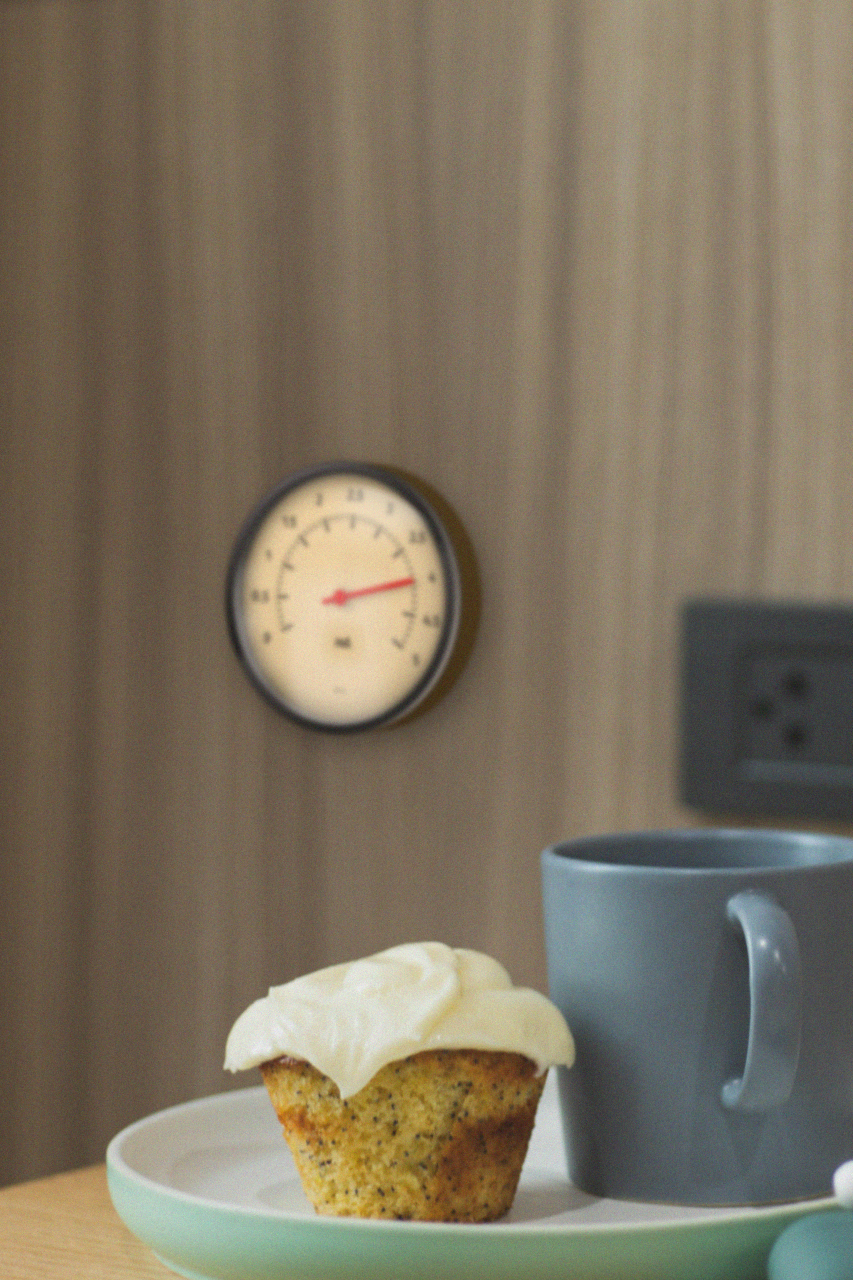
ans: 4; mA
